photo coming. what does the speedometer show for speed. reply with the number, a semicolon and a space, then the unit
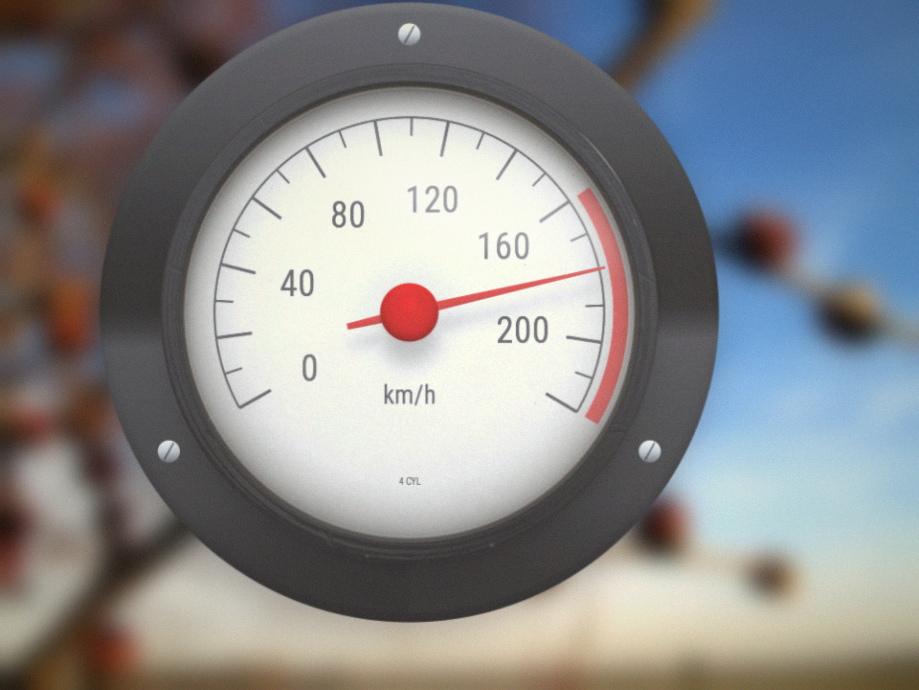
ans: 180; km/h
